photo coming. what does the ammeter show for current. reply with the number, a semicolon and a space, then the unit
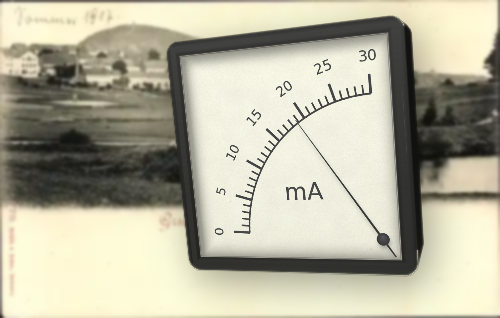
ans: 19; mA
